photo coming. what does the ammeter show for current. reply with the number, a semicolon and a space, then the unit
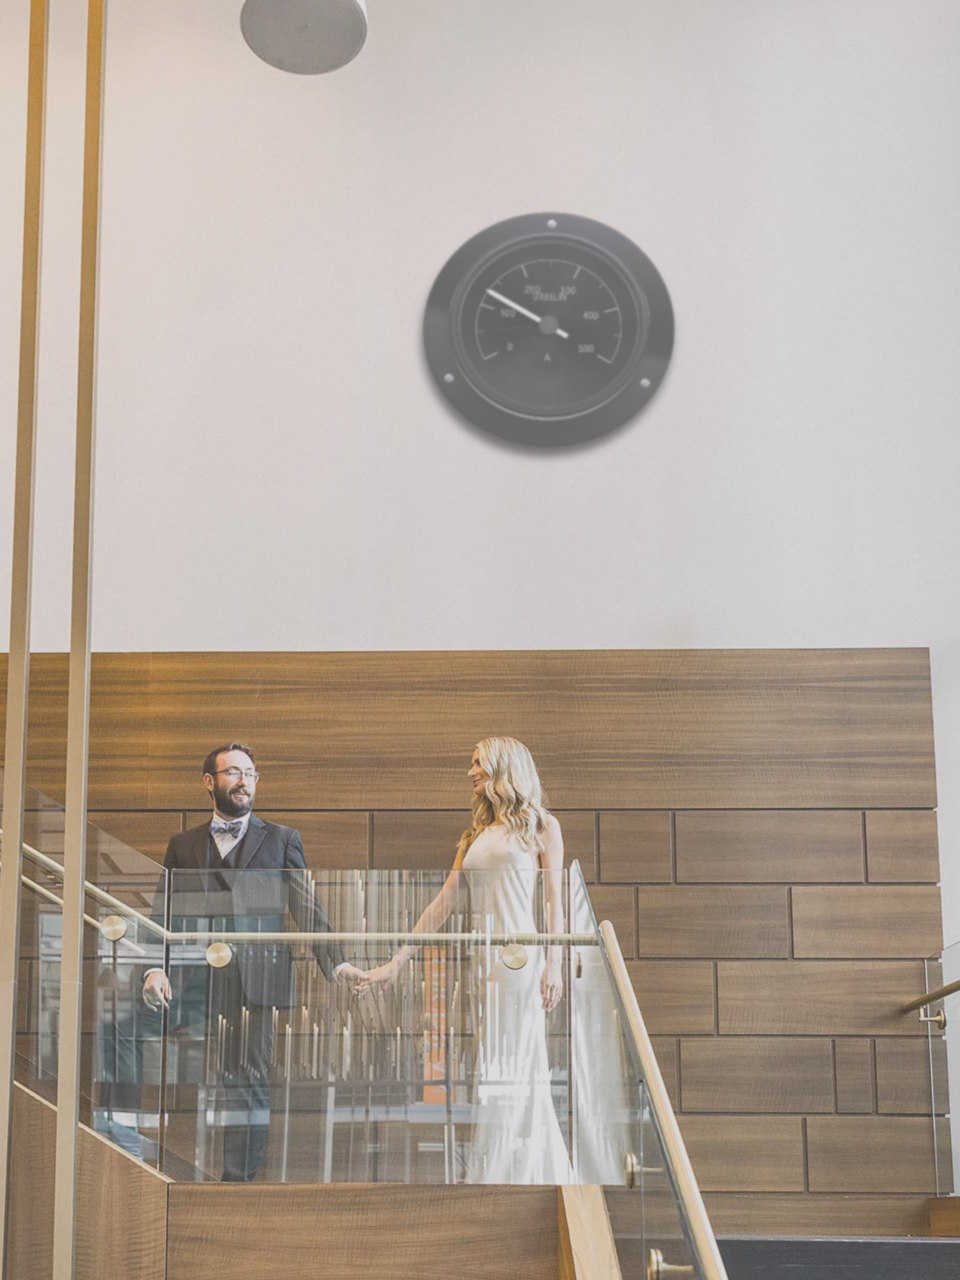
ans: 125; A
